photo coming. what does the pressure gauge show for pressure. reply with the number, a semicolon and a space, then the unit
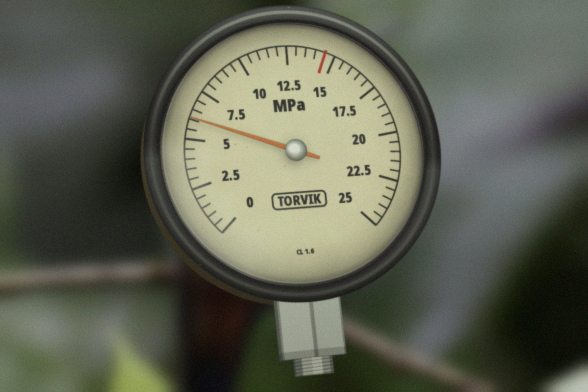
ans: 6; MPa
